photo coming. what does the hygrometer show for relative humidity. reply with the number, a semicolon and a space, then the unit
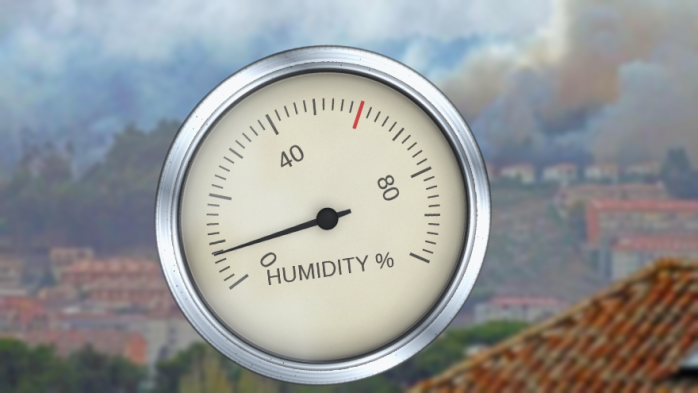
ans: 8; %
